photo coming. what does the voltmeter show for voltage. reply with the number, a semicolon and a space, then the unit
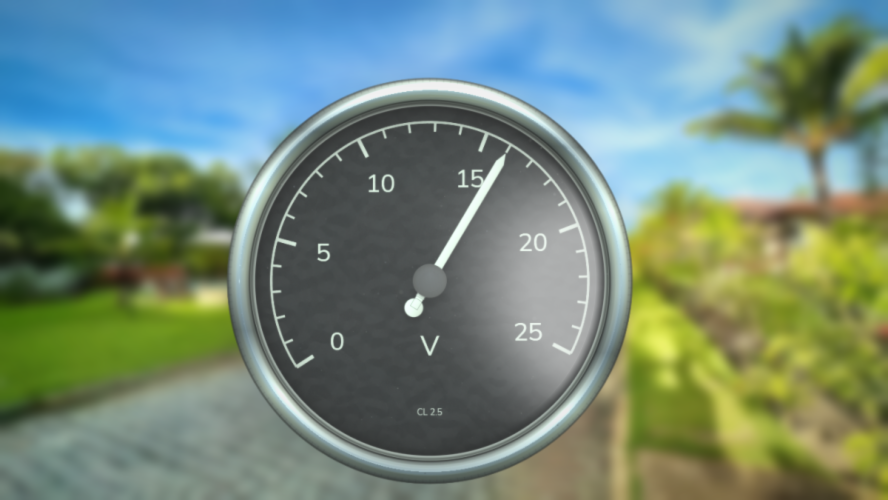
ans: 16; V
